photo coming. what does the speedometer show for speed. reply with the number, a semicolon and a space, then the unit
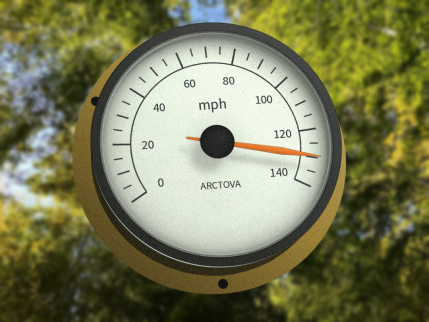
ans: 130; mph
